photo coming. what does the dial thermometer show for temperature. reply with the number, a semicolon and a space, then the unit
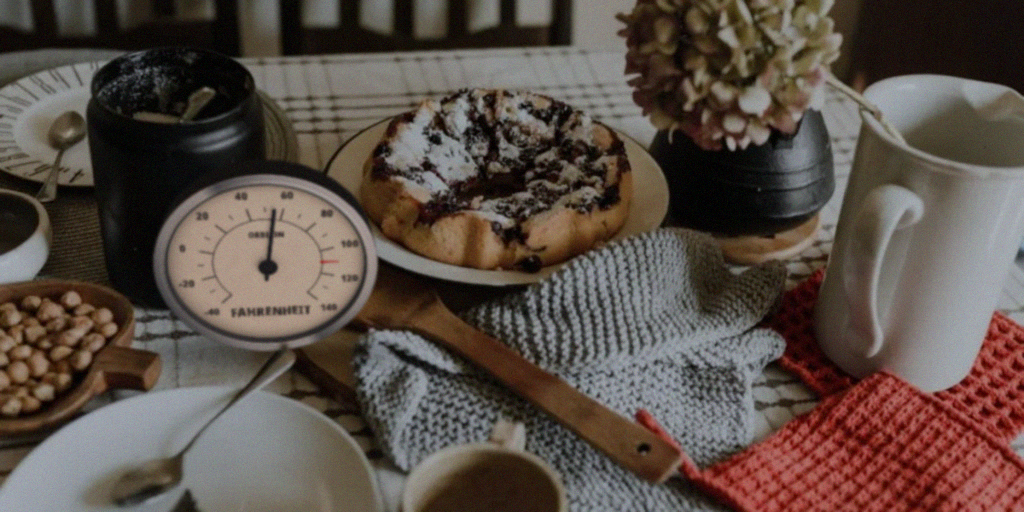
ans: 55; °F
